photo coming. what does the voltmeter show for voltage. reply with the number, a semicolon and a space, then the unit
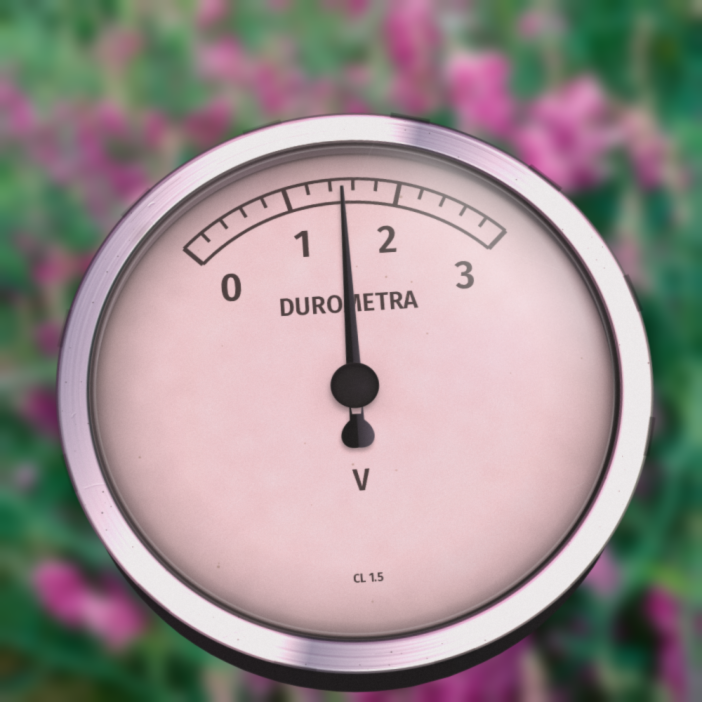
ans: 1.5; V
